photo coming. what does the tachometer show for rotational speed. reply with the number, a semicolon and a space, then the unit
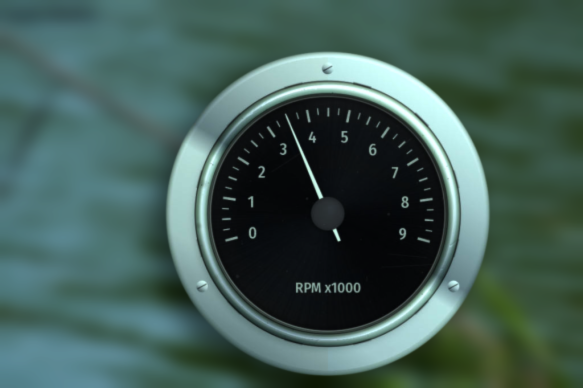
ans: 3500; rpm
